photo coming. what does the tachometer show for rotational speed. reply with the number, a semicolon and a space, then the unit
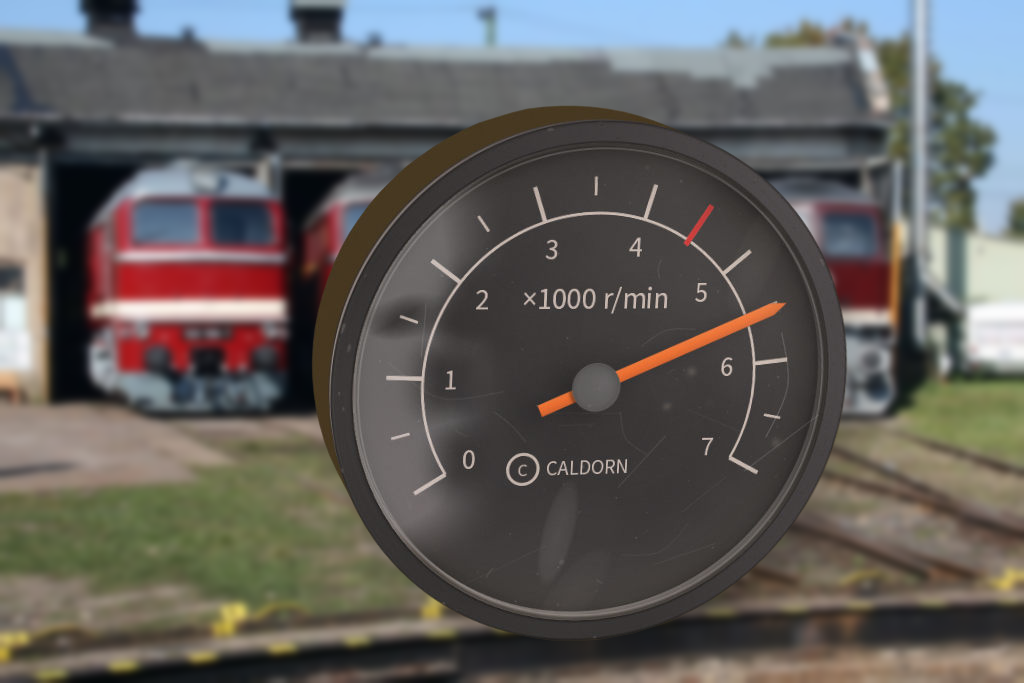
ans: 5500; rpm
